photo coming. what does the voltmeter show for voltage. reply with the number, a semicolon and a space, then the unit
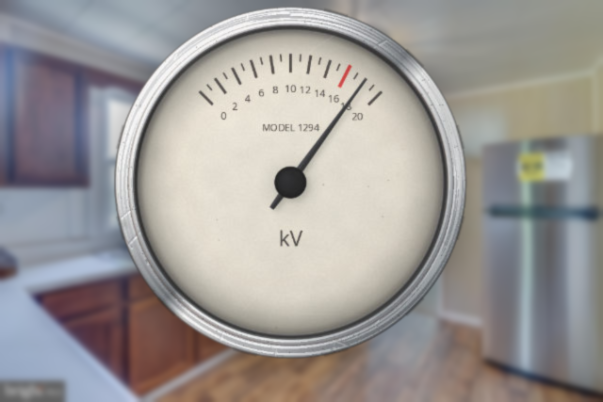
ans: 18; kV
